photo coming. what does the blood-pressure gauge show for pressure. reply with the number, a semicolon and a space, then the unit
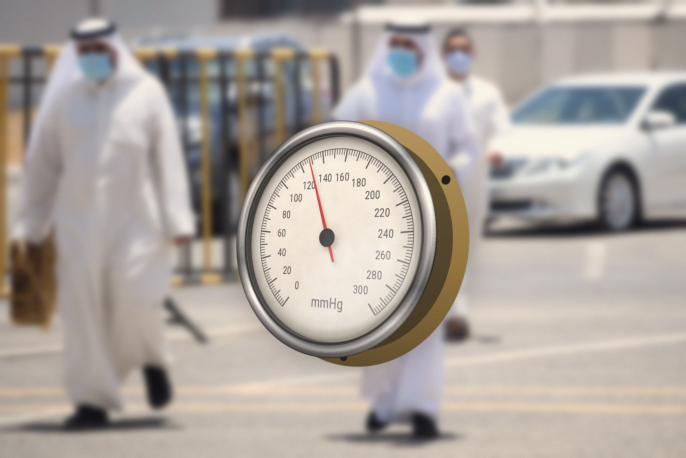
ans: 130; mmHg
